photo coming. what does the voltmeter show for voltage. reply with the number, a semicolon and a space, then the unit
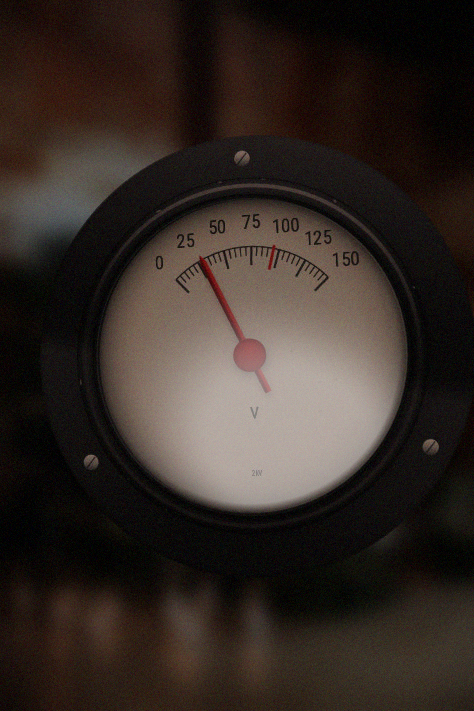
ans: 30; V
